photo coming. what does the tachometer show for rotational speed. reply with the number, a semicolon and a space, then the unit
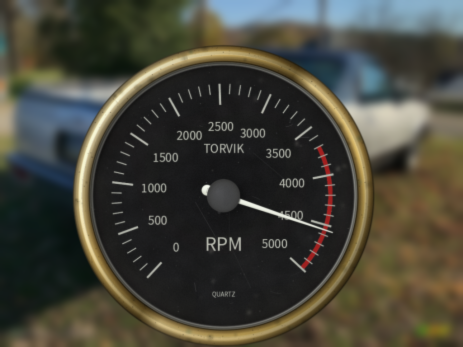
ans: 4550; rpm
